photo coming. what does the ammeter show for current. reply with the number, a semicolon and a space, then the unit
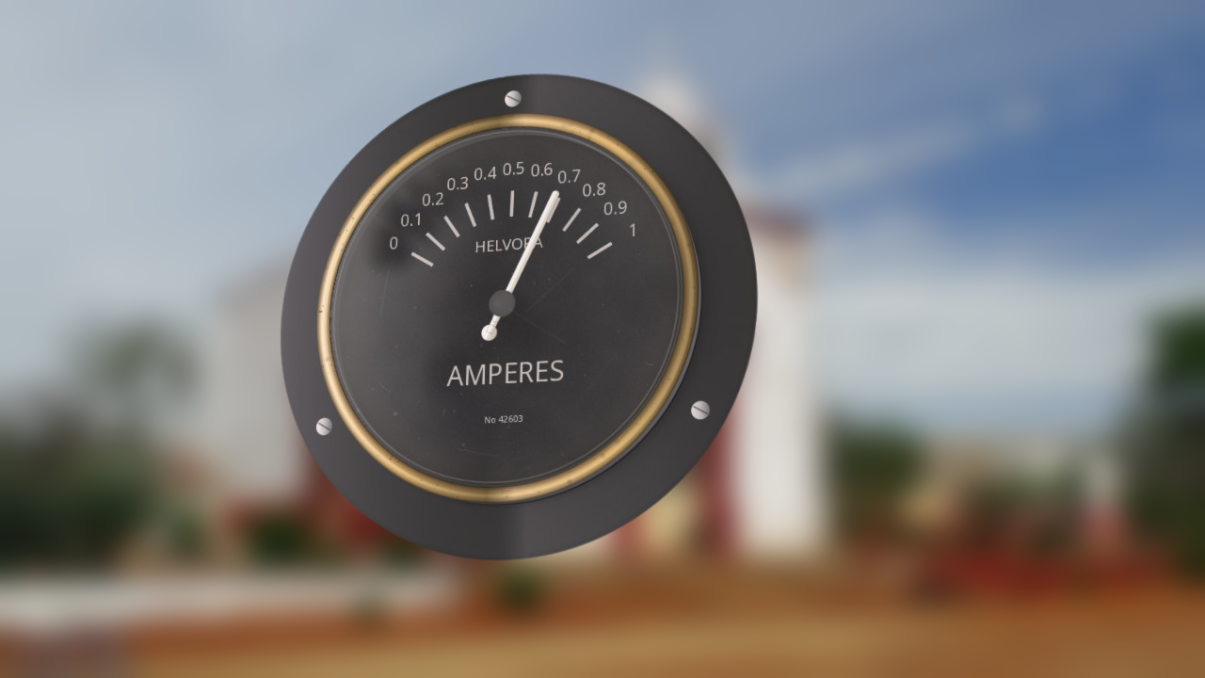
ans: 0.7; A
